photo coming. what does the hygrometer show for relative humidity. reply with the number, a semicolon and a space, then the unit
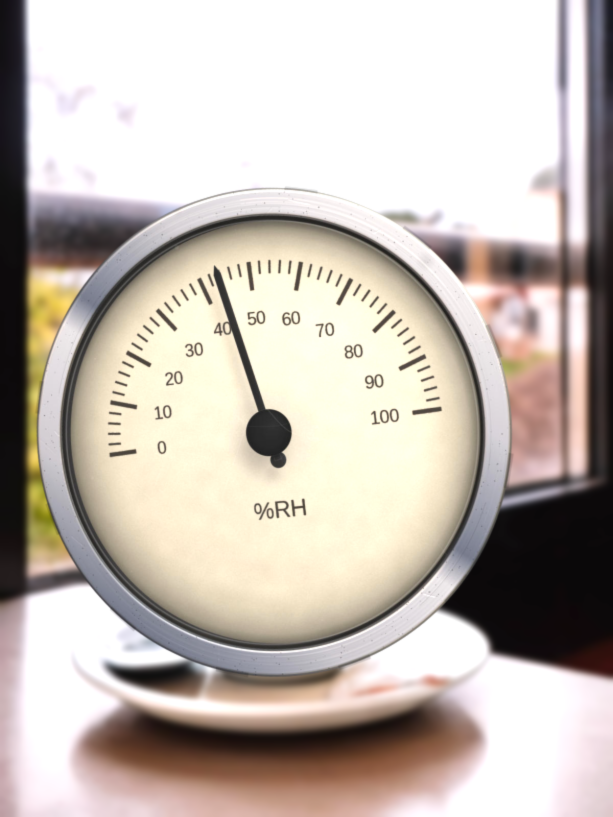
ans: 44; %
